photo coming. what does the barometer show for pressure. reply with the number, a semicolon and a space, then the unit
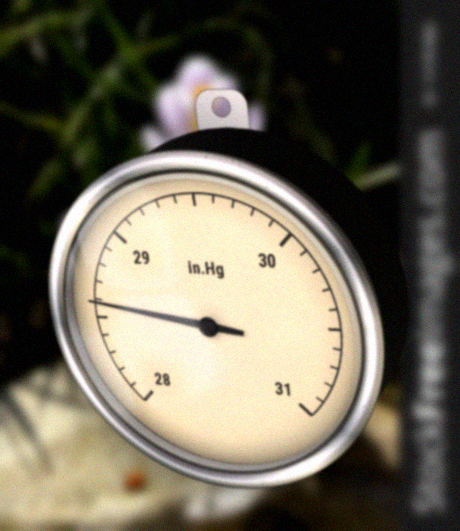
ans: 28.6; inHg
